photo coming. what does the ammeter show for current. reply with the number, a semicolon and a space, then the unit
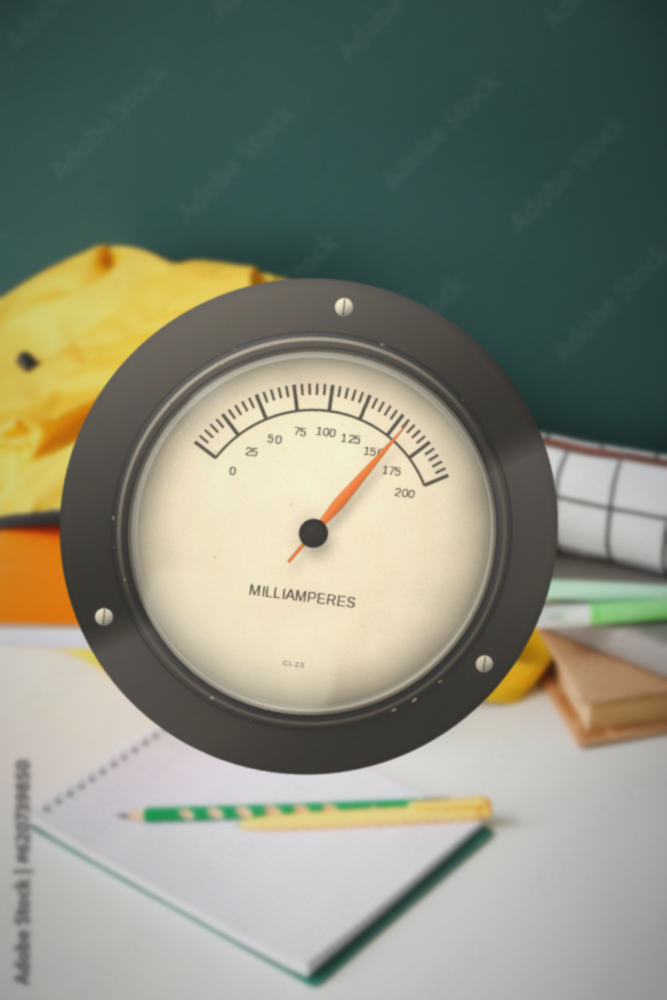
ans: 155; mA
